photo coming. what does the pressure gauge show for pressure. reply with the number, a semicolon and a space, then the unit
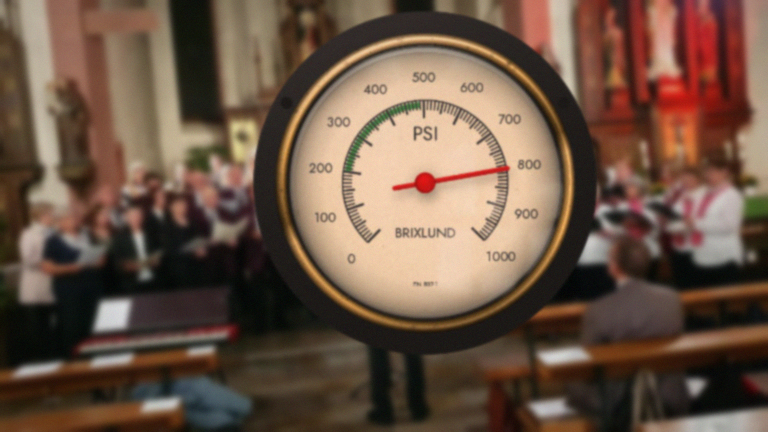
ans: 800; psi
